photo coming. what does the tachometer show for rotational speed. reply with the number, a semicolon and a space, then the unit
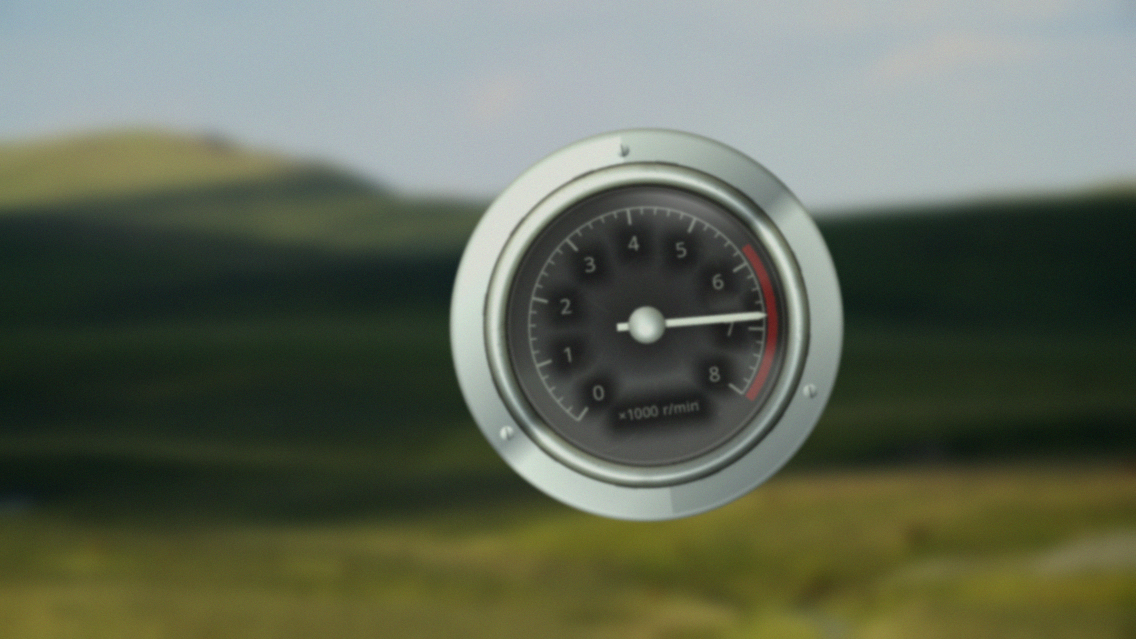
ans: 6800; rpm
